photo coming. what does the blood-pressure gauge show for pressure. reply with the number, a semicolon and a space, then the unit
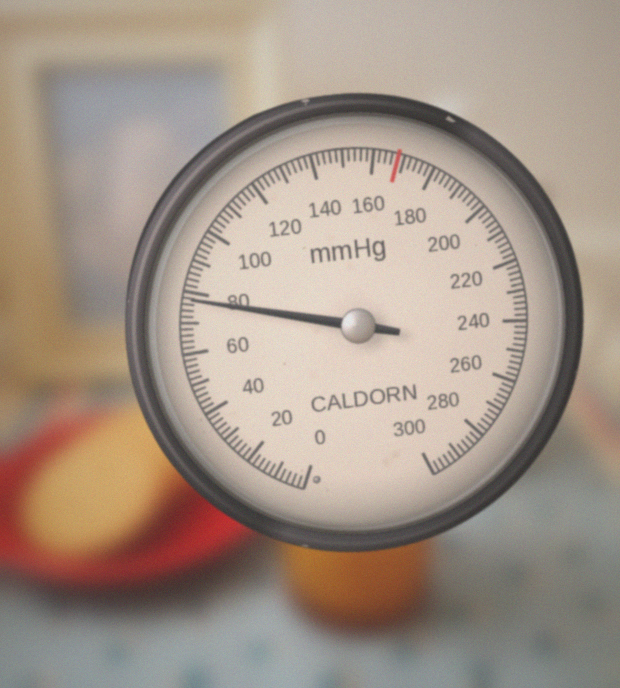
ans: 78; mmHg
